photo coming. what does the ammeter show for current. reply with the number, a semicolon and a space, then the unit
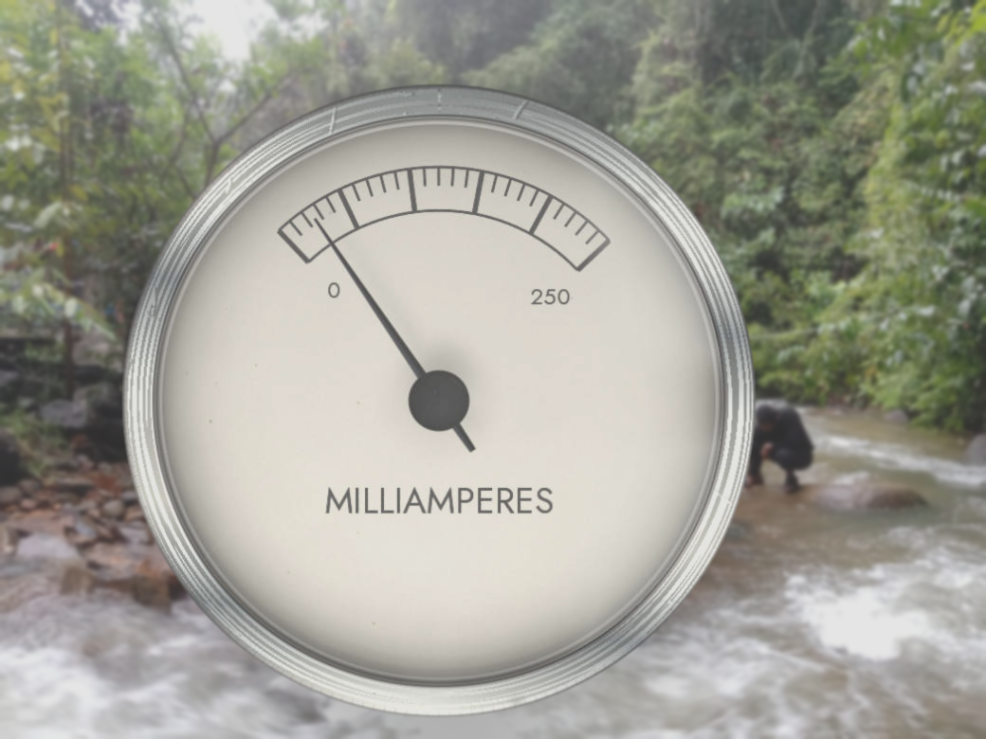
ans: 25; mA
